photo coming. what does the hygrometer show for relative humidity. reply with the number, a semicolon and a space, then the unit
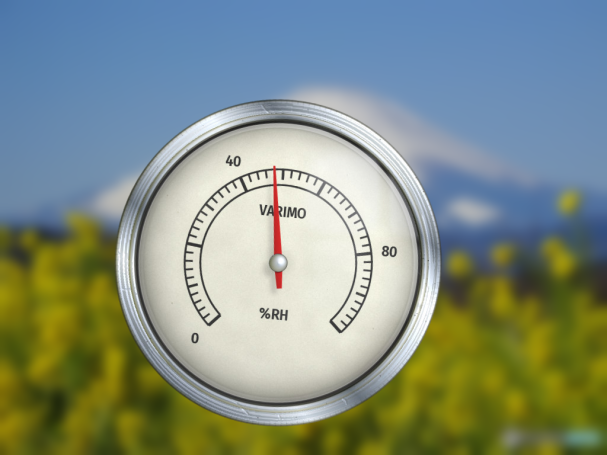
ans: 48; %
